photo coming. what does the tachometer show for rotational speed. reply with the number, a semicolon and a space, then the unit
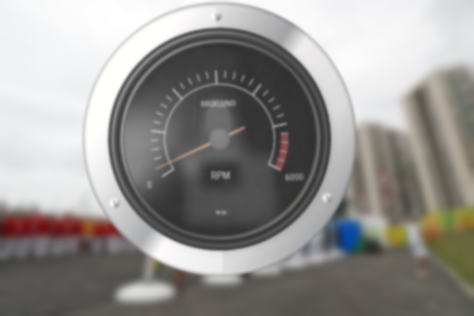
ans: 200; rpm
